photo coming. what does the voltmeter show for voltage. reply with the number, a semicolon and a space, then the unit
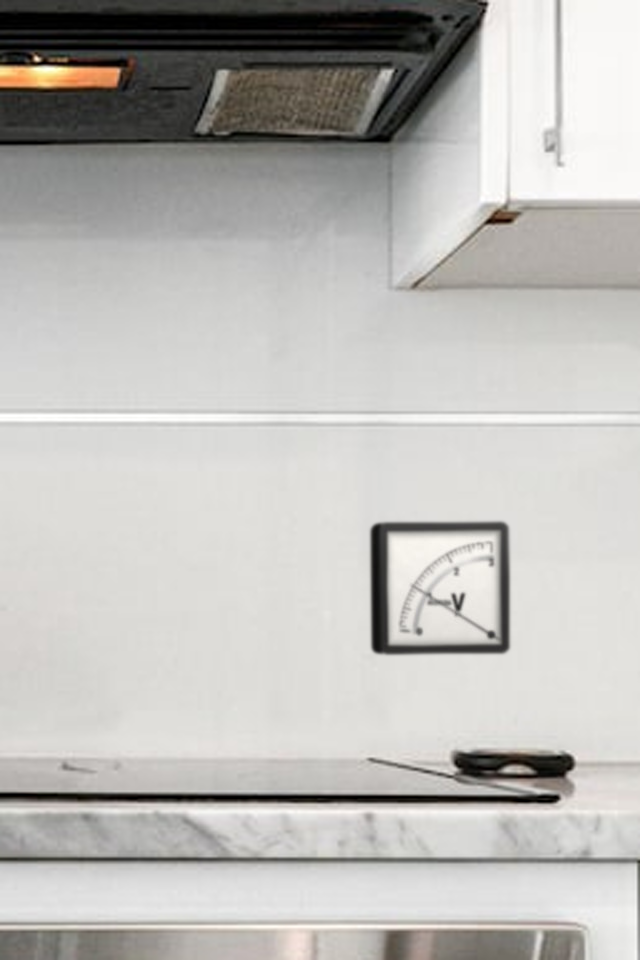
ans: 1; V
